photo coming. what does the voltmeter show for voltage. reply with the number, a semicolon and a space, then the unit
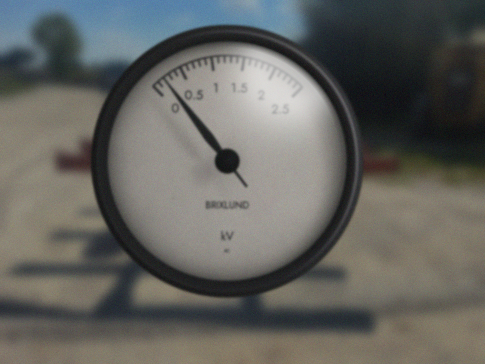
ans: 0.2; kV
